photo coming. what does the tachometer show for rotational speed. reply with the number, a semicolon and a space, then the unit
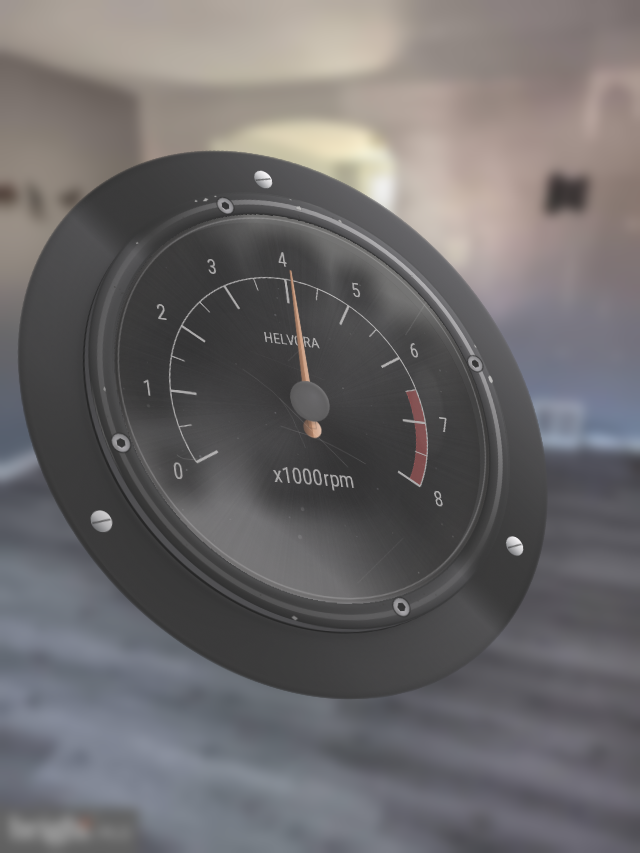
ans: 4000; rpm
